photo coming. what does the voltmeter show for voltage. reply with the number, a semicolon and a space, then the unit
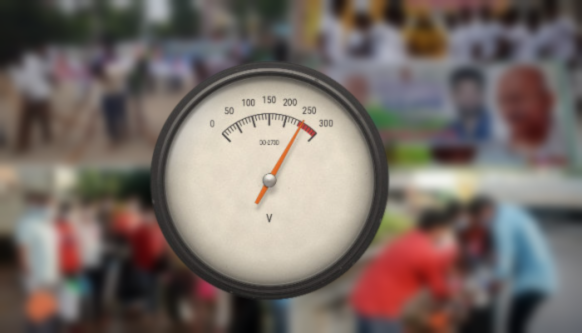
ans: 250; V
